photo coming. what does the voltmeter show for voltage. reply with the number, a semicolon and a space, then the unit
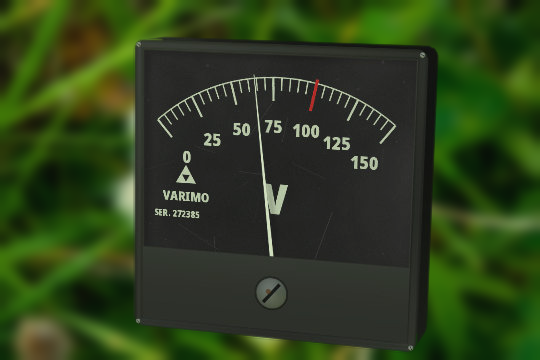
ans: 65; V
